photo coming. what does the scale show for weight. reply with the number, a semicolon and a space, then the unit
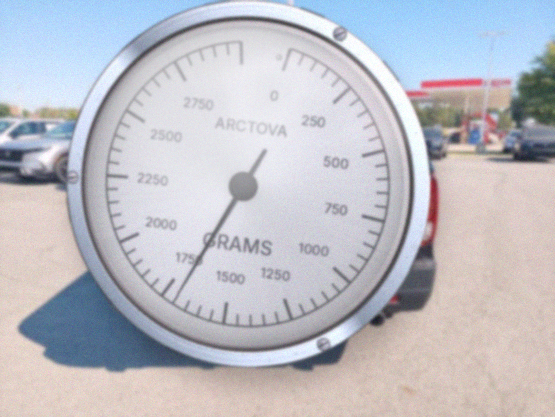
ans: 1700; g
